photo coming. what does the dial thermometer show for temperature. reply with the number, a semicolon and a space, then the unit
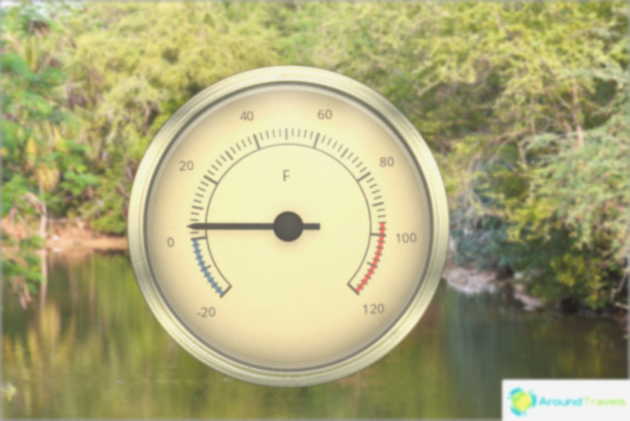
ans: 4; °F
